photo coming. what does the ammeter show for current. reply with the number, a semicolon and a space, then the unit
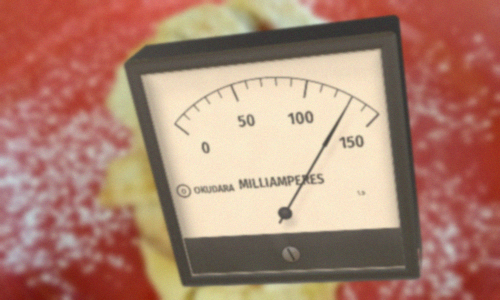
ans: 130; mA
